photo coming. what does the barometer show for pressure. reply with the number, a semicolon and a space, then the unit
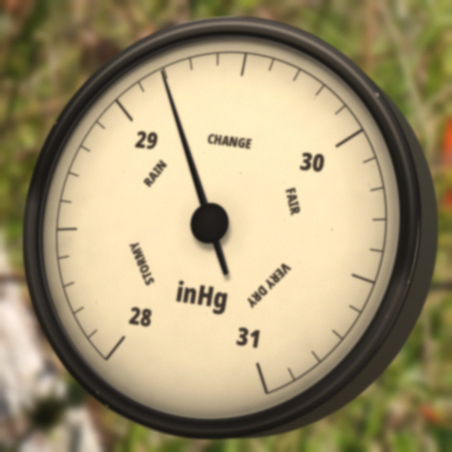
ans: 29.2; inHg
